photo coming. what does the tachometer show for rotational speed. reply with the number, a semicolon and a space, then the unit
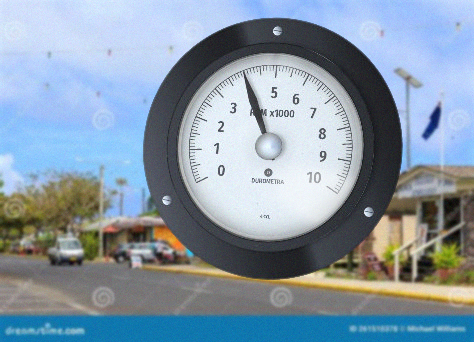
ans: 4000; rpm
